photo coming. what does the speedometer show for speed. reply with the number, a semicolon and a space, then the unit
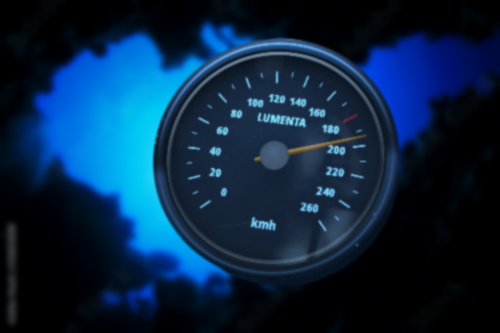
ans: 195; km/h
